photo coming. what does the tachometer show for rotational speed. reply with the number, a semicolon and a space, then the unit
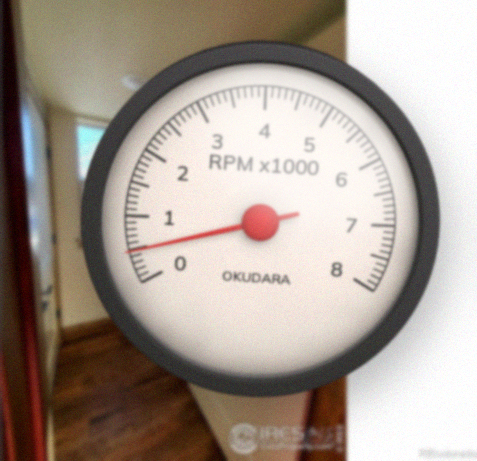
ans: 500; rpm
